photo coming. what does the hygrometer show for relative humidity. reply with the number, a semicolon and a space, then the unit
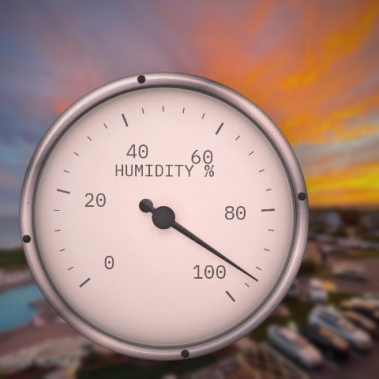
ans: 94; %
